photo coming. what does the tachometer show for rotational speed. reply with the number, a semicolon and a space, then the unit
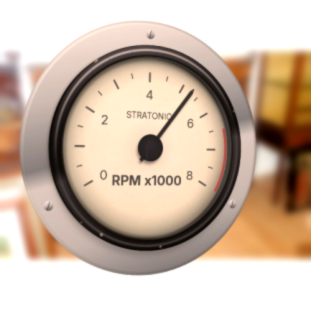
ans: 5250; rpm
